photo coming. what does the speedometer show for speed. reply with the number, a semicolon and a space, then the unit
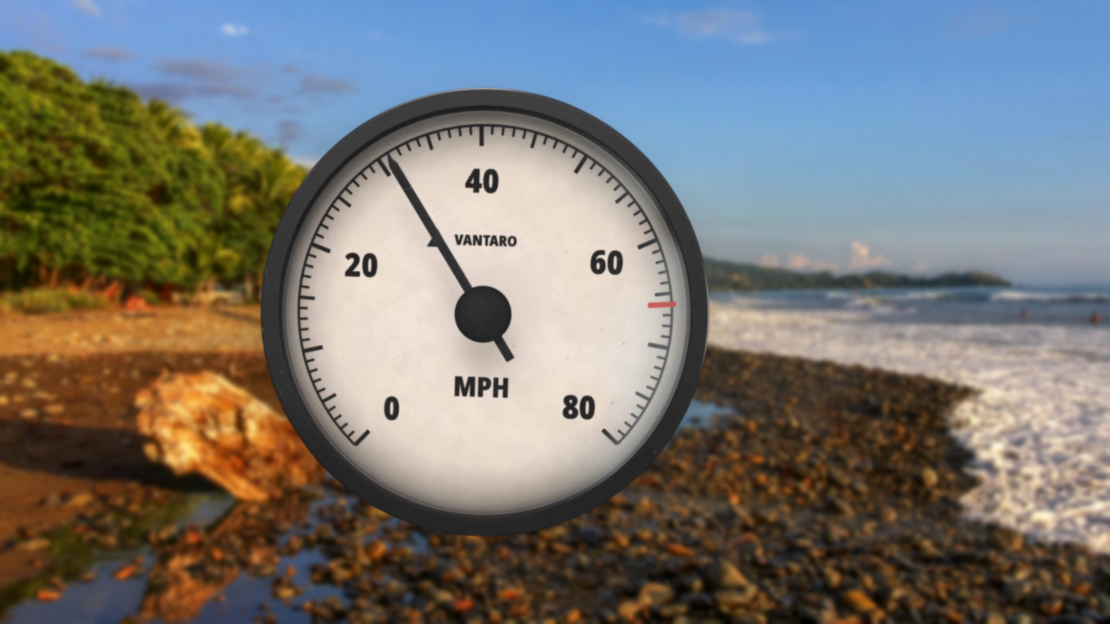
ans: 31; mph
